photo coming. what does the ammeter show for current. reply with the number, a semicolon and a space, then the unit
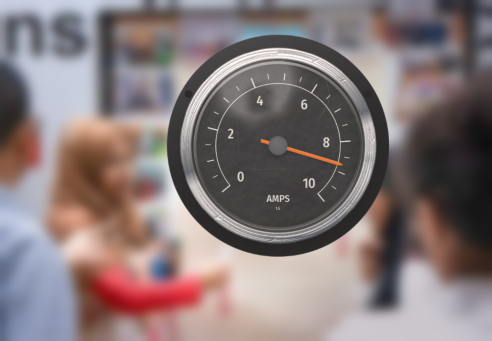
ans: 8.75; A
